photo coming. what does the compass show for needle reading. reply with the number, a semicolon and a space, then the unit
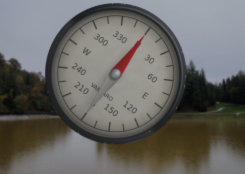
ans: 0; °
